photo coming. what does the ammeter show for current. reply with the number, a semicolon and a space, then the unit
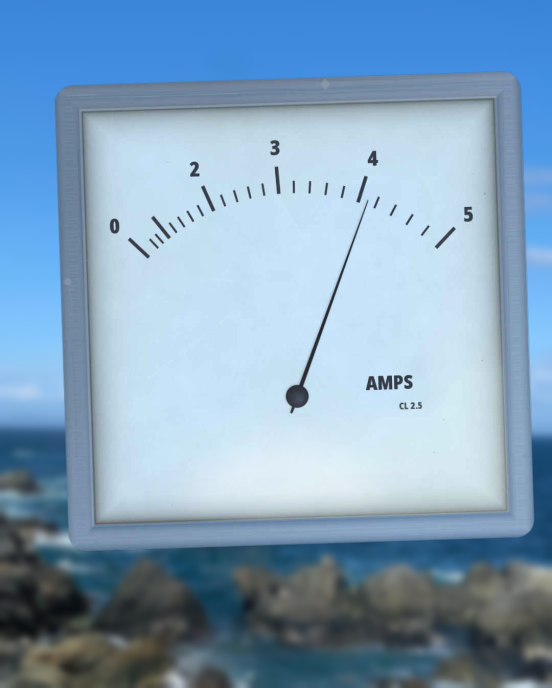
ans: 4.1; A
